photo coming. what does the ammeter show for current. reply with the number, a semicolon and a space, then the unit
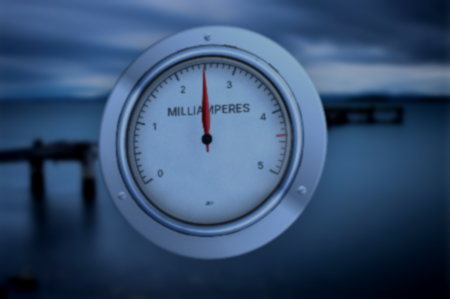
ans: 2.5; mA
